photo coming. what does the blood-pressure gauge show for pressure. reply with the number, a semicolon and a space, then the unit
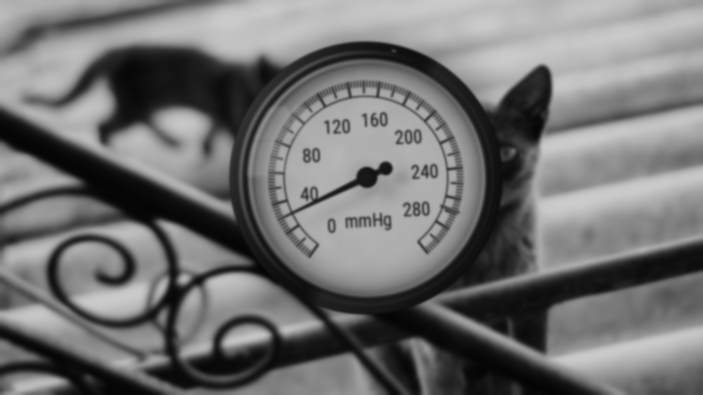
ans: 30; mmHg
